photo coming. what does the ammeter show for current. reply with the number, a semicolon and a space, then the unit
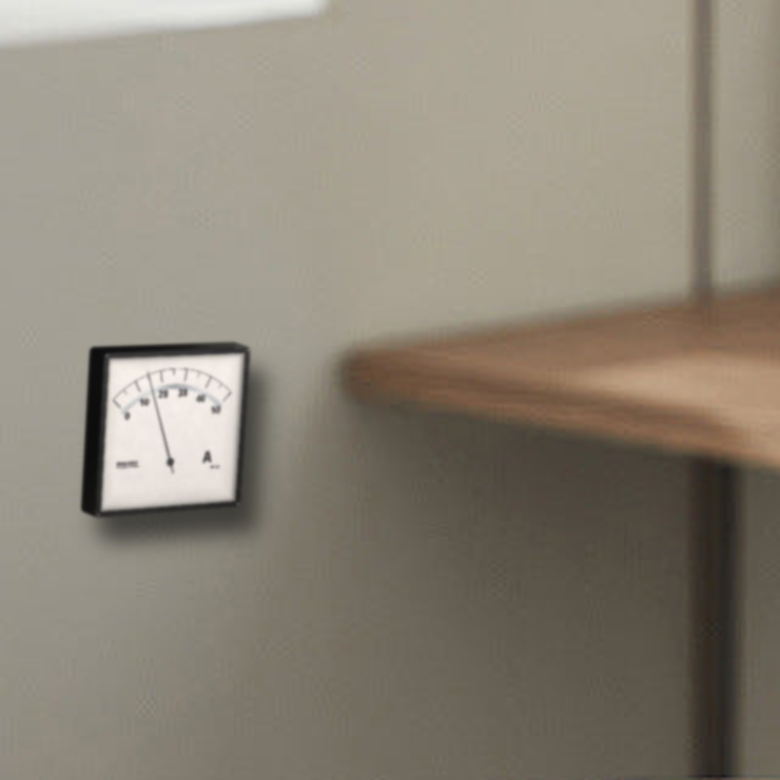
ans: 15; A
